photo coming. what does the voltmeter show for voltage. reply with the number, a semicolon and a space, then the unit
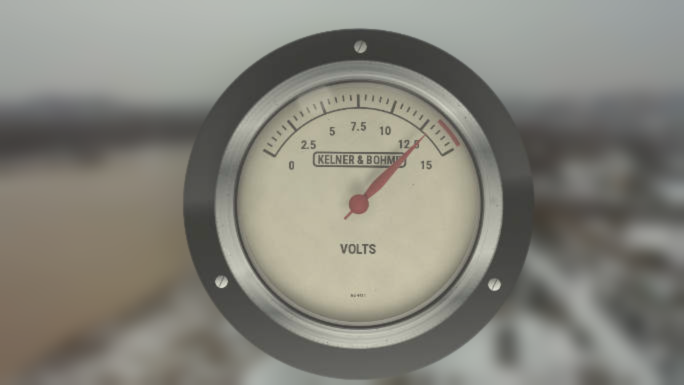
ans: 13; V
